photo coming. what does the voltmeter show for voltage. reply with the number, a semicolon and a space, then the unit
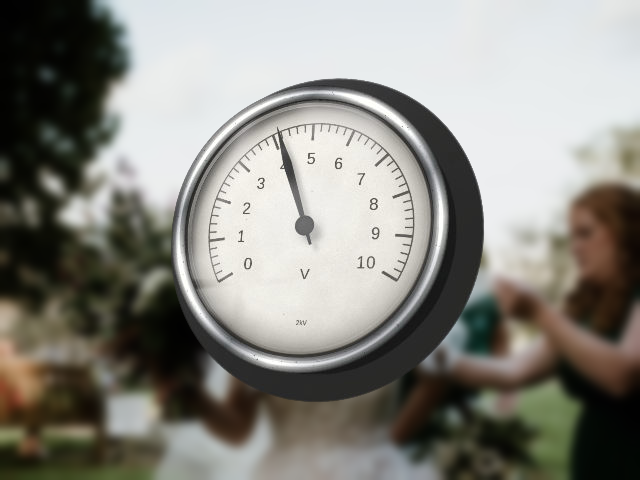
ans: 4.2; V
